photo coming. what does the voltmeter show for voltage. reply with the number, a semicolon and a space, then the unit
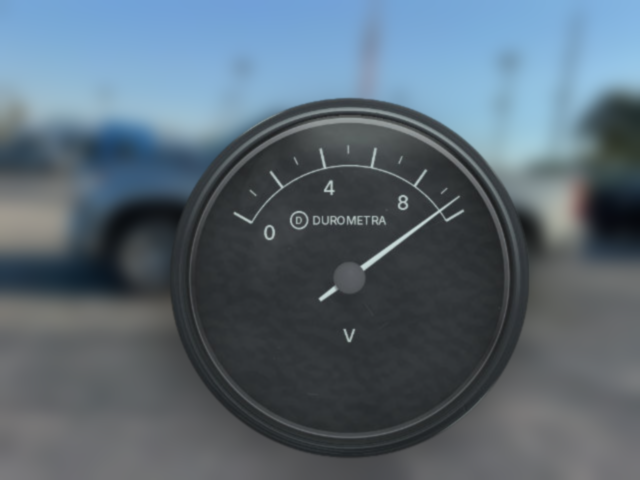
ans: 9.5; V
